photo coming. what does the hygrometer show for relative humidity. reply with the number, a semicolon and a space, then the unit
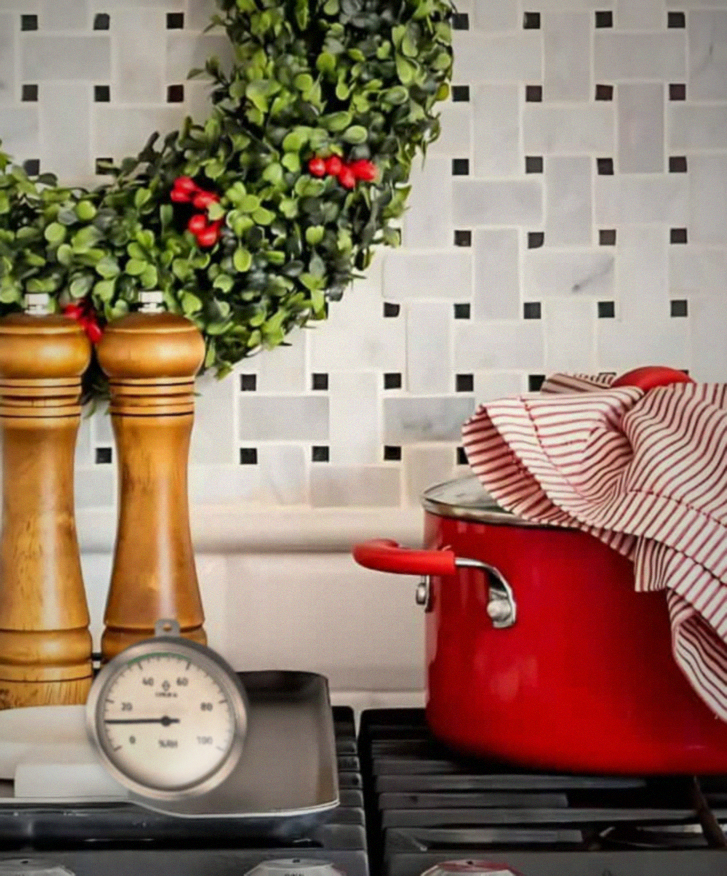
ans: 12; %
